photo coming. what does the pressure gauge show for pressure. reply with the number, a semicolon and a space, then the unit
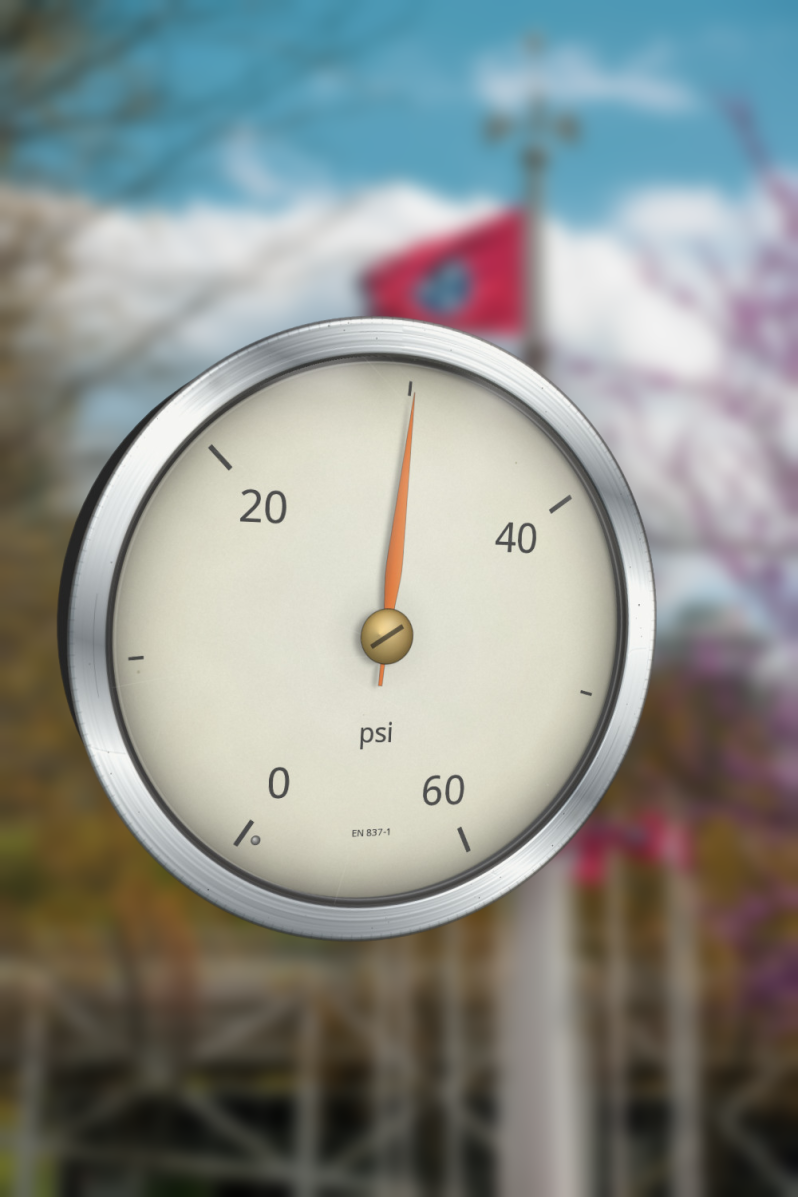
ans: 30; psi
